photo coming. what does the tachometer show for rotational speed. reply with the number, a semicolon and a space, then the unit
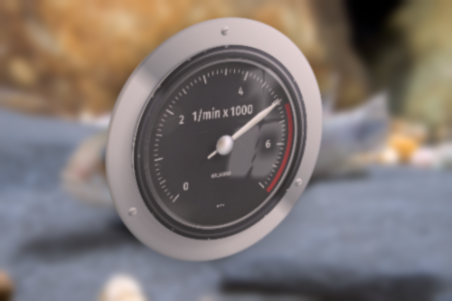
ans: 5000; rpm
